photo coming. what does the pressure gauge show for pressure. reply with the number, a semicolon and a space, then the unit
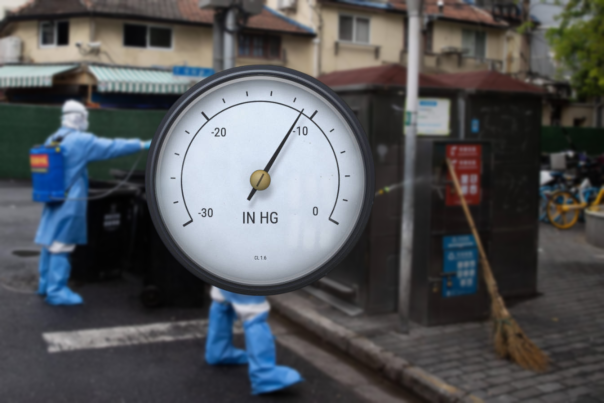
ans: -11; inHg
